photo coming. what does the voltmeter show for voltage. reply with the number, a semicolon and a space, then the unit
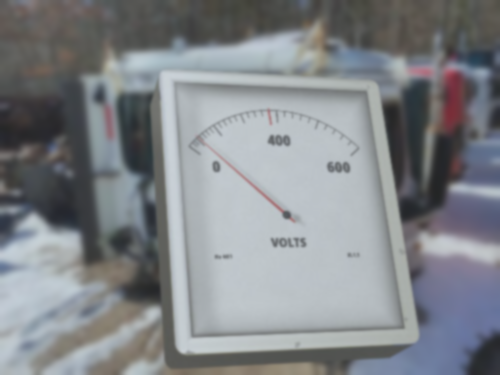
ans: 100; V
